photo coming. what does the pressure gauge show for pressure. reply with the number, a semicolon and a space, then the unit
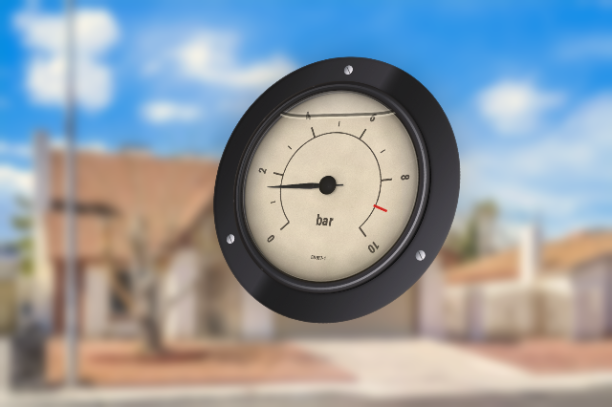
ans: 1.5; bar
